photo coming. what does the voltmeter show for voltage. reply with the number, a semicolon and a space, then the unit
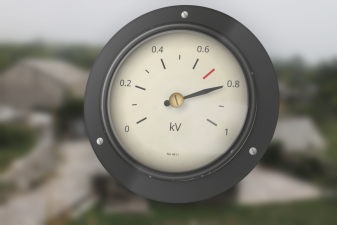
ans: 0.8; kV
